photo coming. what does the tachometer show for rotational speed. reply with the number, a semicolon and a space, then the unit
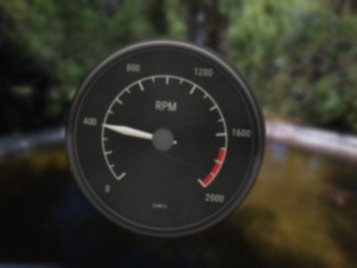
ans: 400; rpm
